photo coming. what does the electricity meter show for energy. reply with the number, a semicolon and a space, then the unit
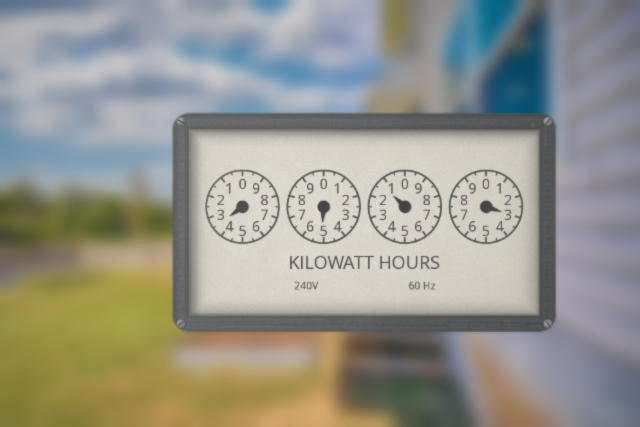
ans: 3513; kWh
